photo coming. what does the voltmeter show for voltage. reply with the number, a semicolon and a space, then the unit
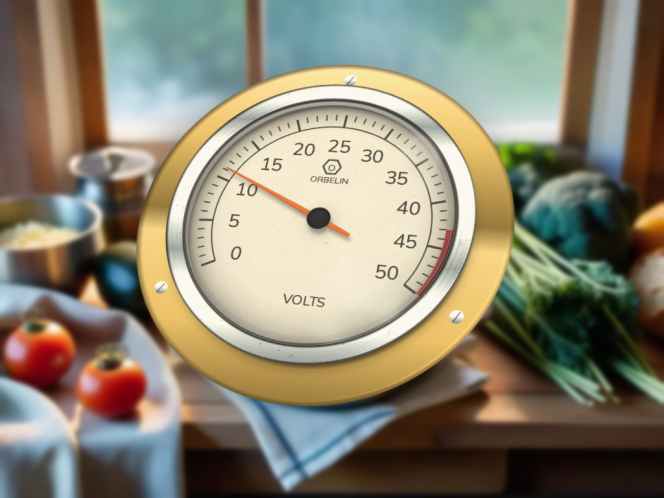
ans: 11; V
